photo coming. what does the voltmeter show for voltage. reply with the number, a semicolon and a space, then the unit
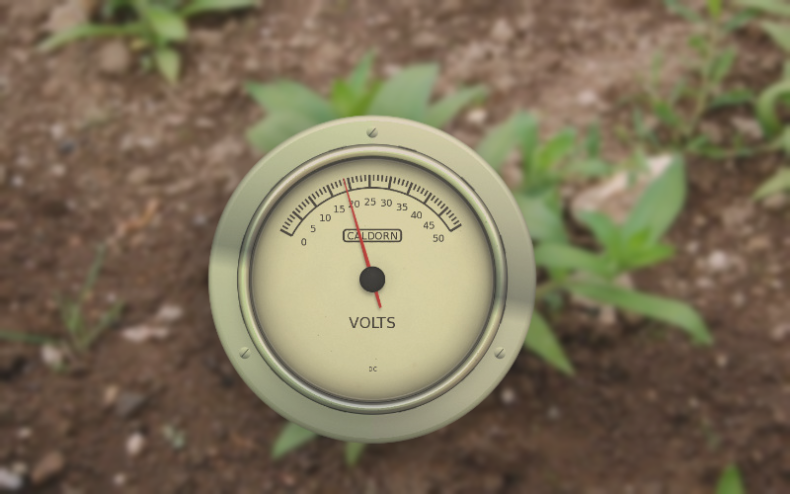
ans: 19; V
